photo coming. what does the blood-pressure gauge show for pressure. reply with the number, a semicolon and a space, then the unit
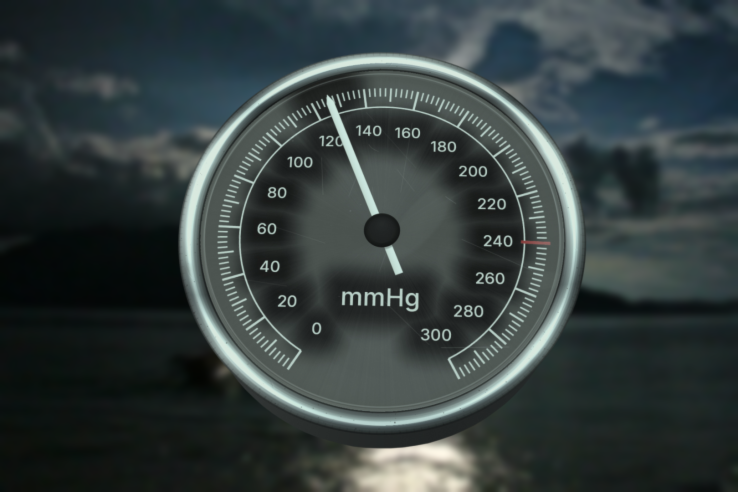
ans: 126; mmHg
